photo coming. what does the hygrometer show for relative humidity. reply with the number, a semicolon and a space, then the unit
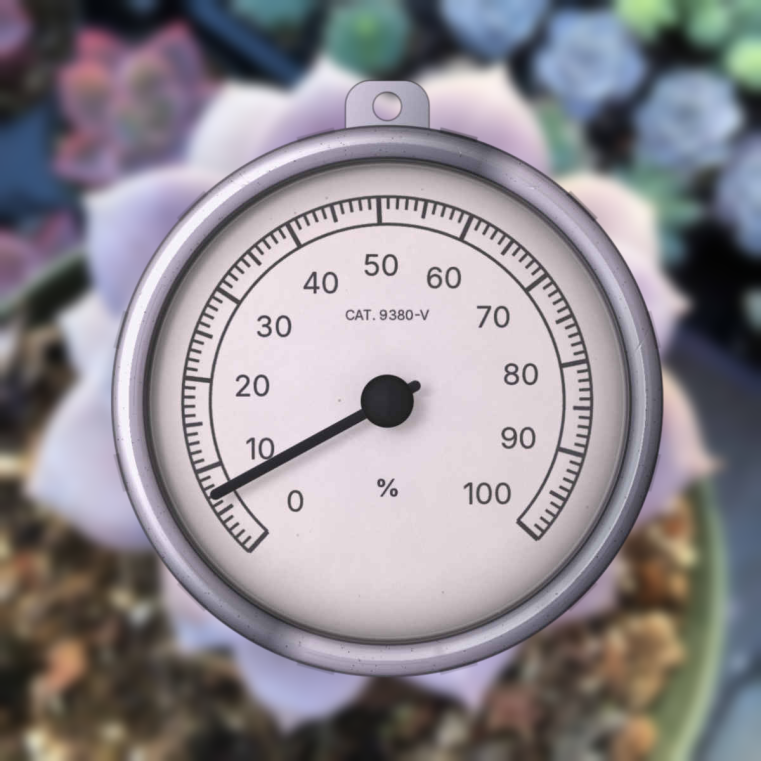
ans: 7; %
